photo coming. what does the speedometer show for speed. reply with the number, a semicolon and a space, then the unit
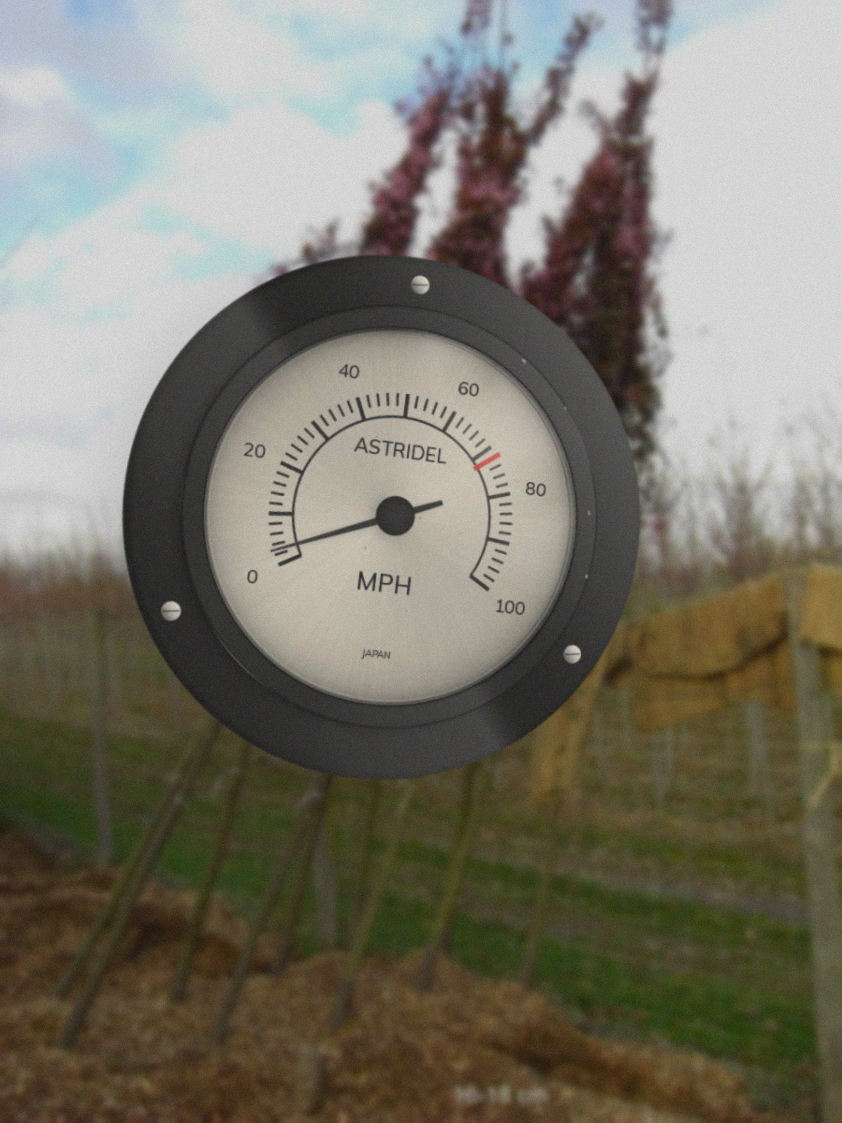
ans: 3; mph
